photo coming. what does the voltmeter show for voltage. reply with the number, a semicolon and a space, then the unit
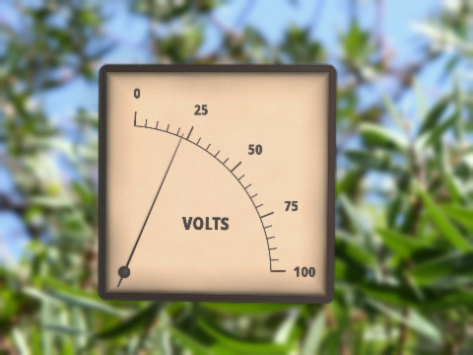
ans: 22.5; V
